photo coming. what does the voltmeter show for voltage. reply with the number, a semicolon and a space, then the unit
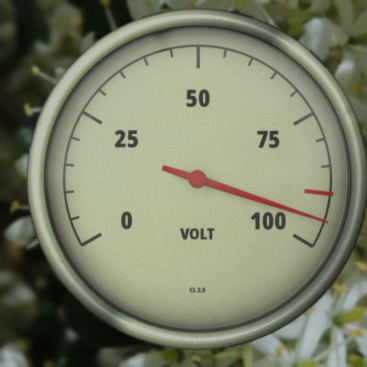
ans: 95; V
